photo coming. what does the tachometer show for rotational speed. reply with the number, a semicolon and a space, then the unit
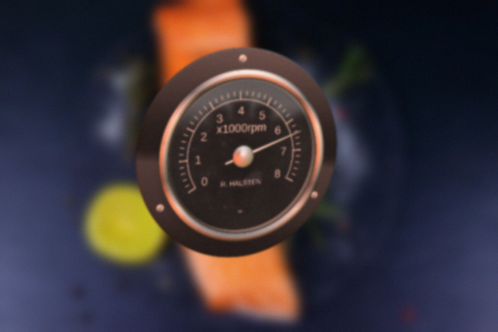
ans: 6400; rpm
